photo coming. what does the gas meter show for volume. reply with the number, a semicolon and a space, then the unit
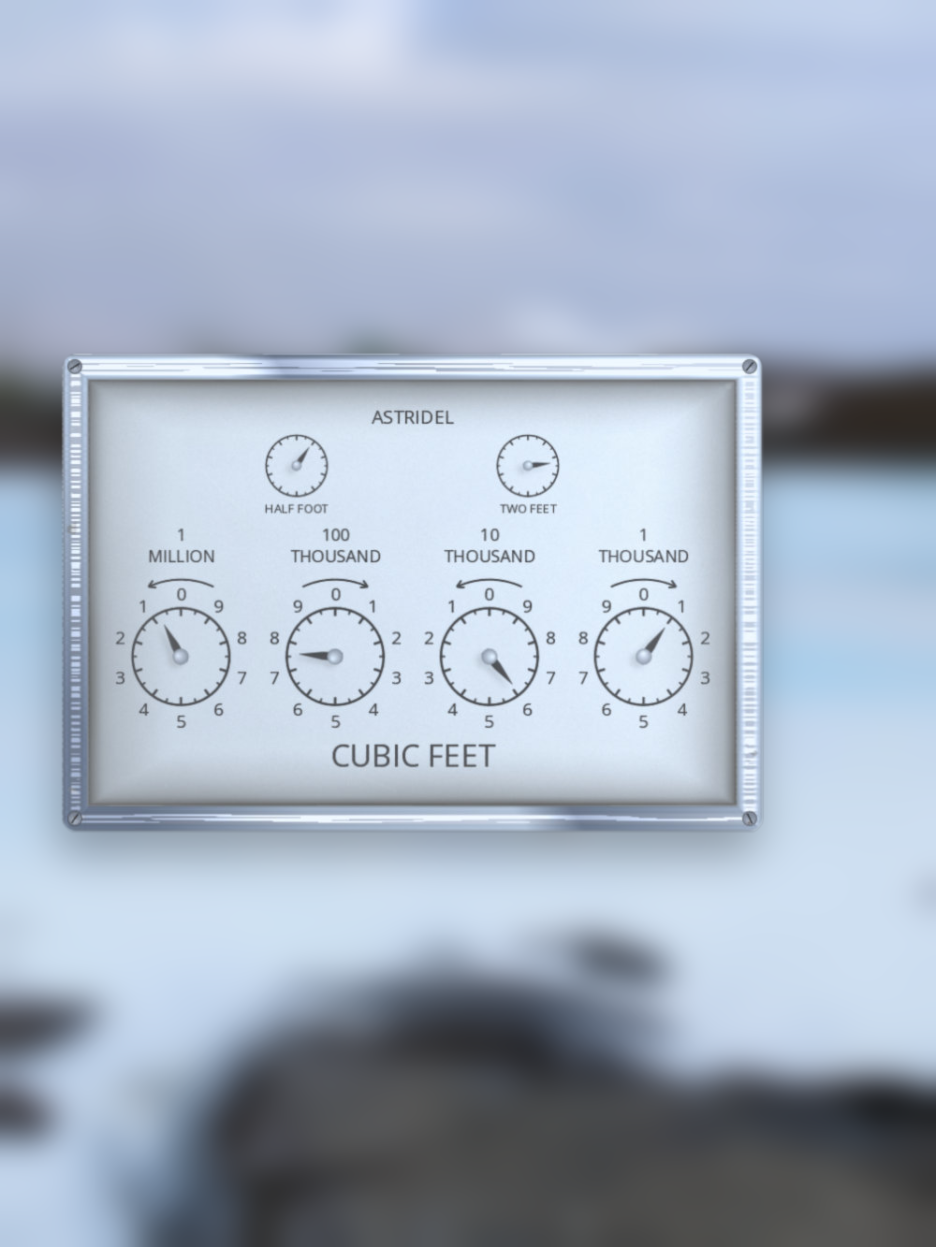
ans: 76100; ft³
